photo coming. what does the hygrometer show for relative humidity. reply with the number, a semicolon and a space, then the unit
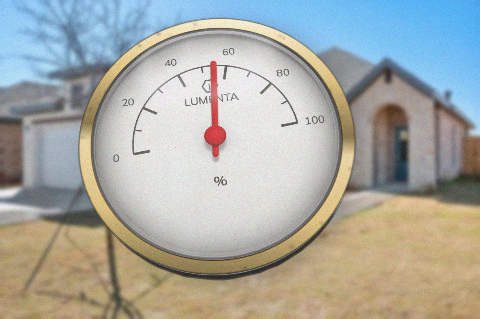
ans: 55; %
